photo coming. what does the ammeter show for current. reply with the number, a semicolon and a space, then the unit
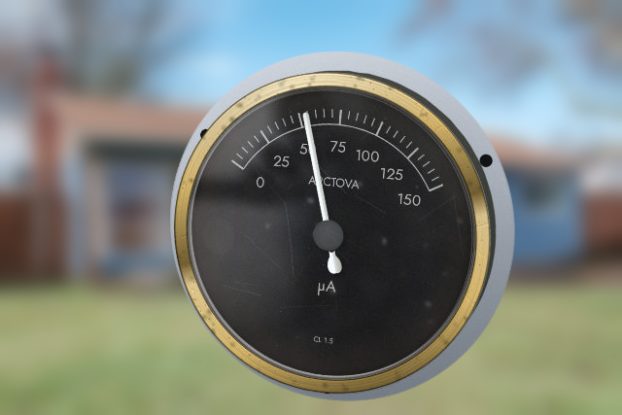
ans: 55; µA
